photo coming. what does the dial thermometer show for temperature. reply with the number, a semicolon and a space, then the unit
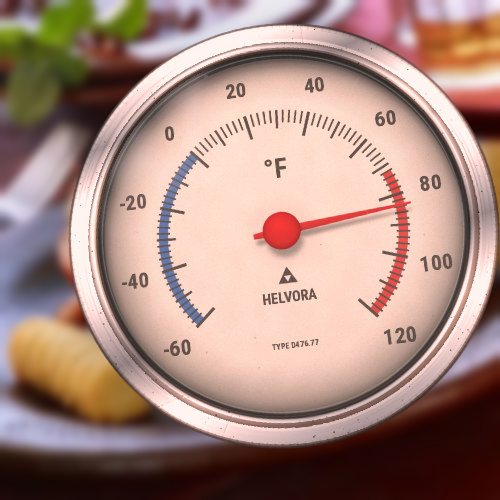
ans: 84; °F
